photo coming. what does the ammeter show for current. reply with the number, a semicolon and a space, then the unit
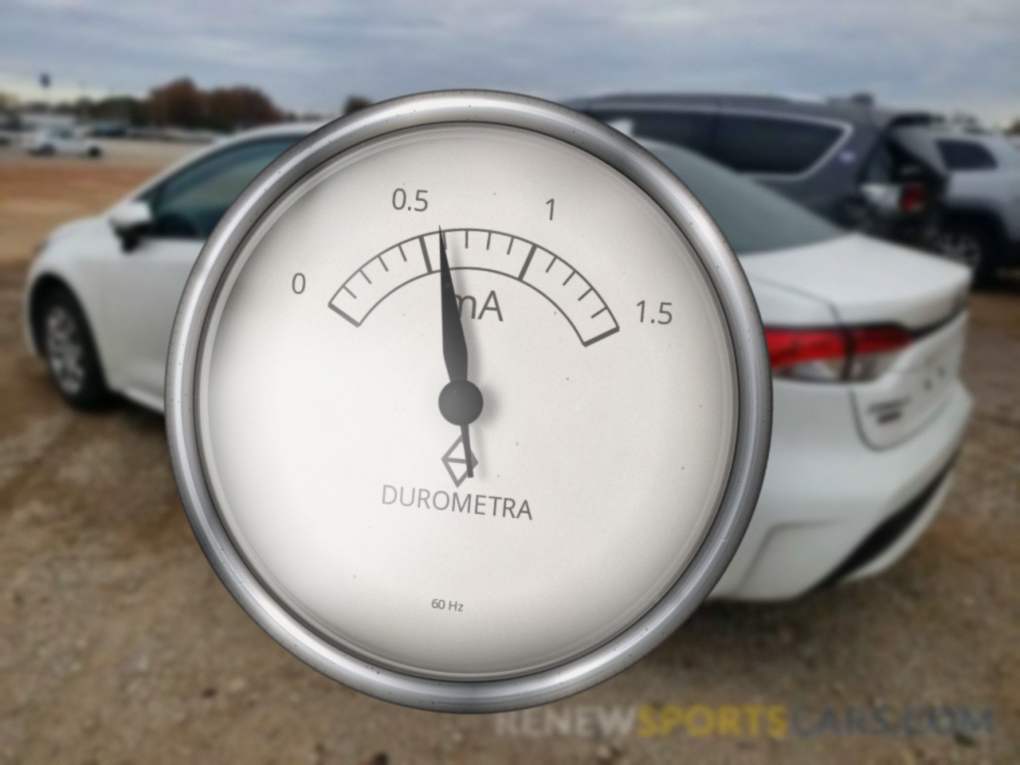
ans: 0.6; mA
